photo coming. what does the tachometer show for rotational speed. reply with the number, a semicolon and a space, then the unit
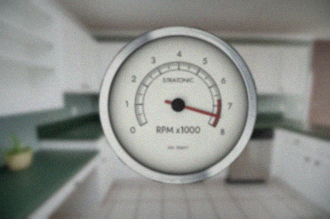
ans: 7500; rpm
